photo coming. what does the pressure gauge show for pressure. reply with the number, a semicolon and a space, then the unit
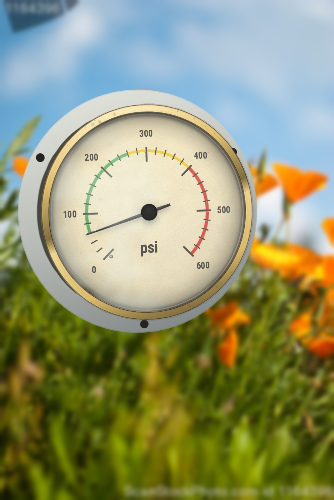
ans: 60; psi
